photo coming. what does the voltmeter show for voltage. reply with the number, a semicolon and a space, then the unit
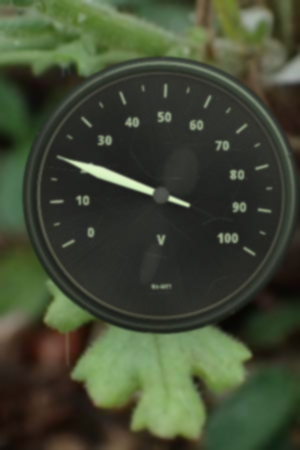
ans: 20; V
